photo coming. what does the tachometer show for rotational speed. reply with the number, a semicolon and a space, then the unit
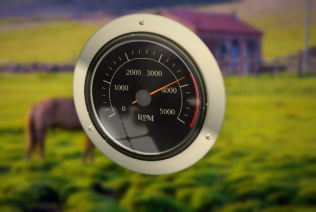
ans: 3800; rpm
